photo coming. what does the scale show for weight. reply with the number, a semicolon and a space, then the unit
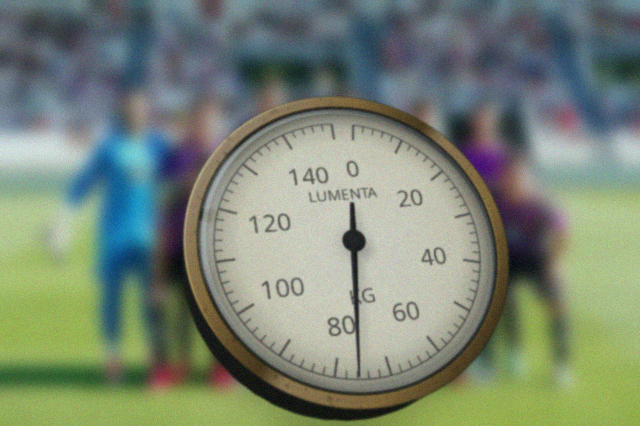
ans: 76; kg
